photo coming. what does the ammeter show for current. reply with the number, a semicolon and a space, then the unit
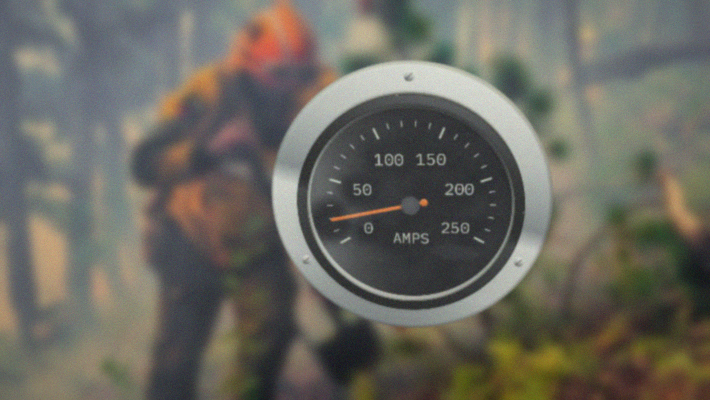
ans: 20; A
